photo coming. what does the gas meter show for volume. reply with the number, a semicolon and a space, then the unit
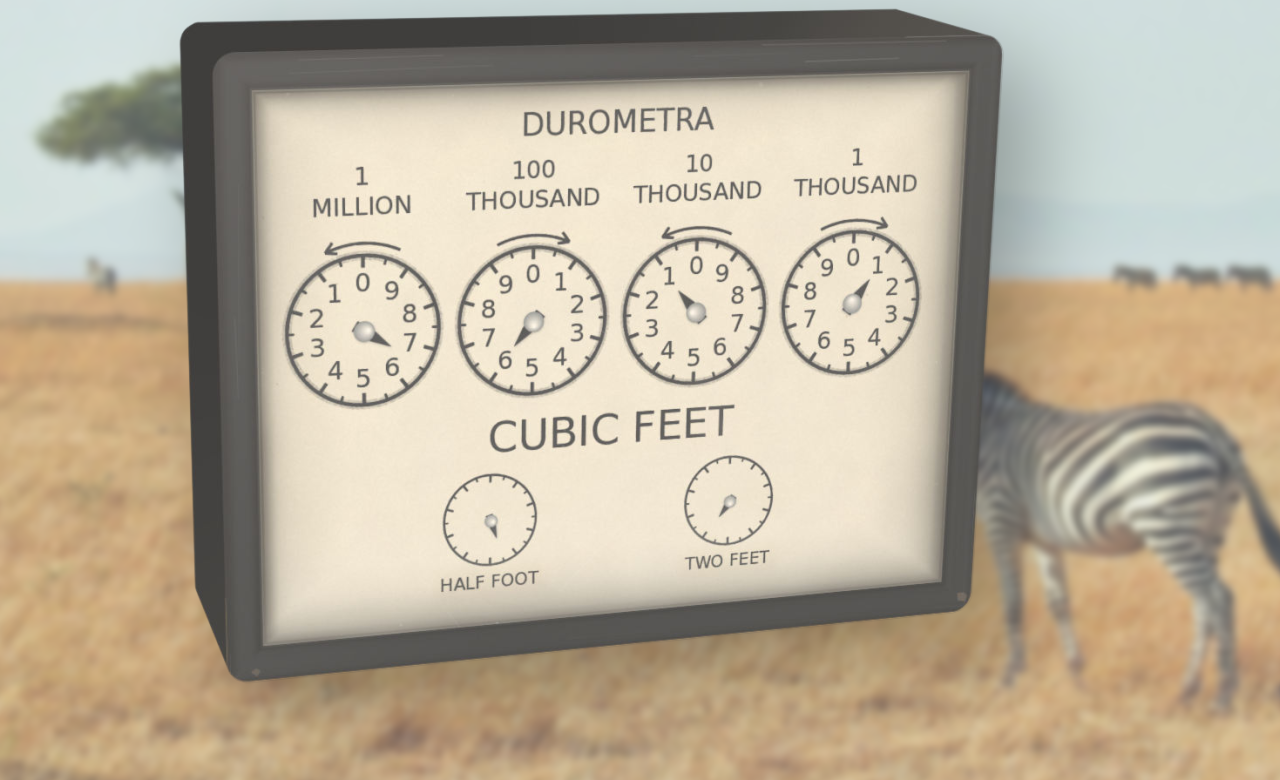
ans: 661100; ft³
